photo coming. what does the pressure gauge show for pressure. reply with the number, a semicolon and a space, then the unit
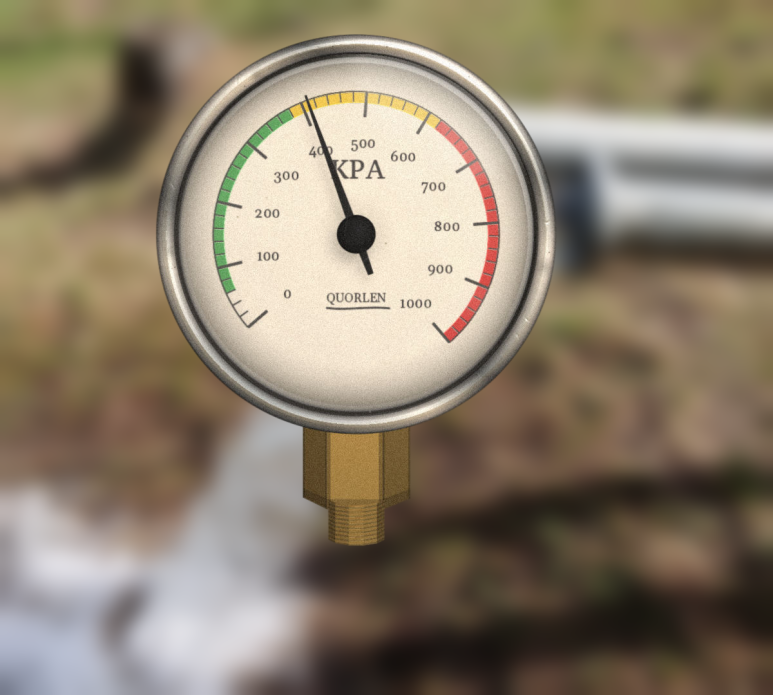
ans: 410; kPa
